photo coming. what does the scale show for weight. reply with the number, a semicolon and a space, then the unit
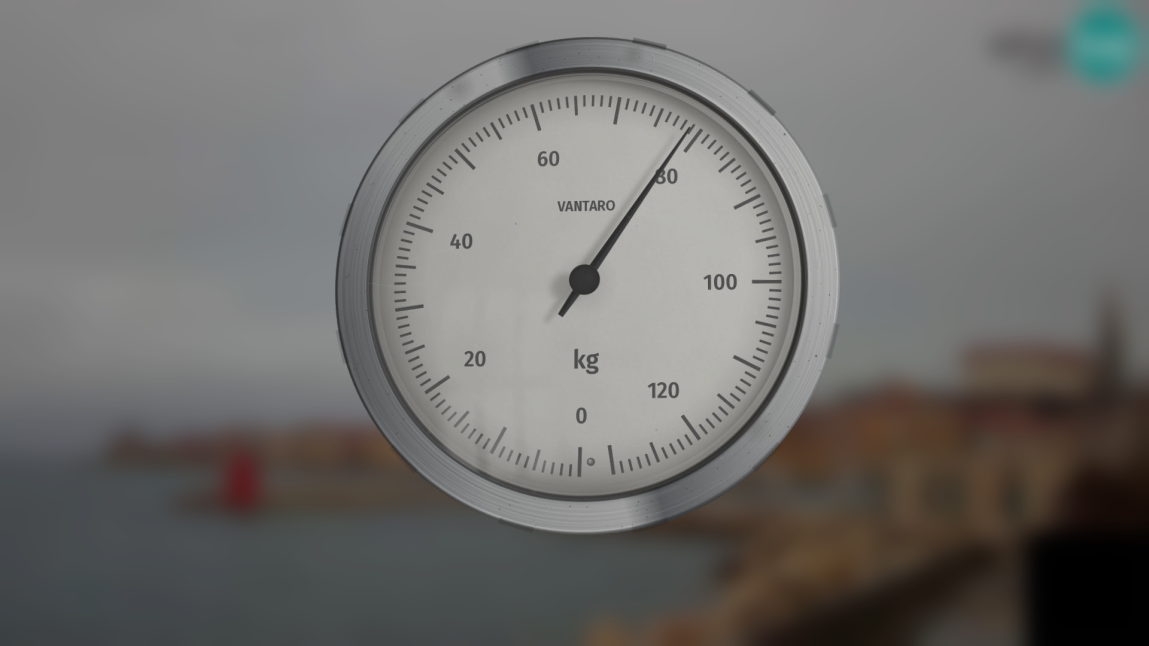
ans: 79; kg
